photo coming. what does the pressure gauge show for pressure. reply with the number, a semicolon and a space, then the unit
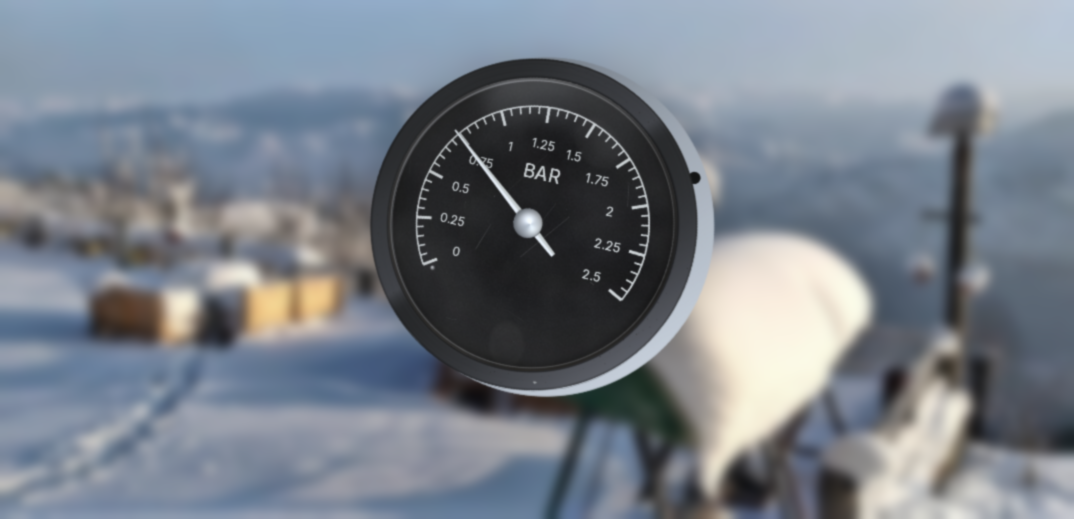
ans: 0.75; bar
